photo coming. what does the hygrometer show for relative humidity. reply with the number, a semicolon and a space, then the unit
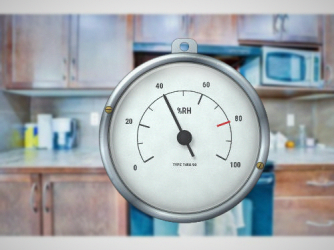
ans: 40; %
